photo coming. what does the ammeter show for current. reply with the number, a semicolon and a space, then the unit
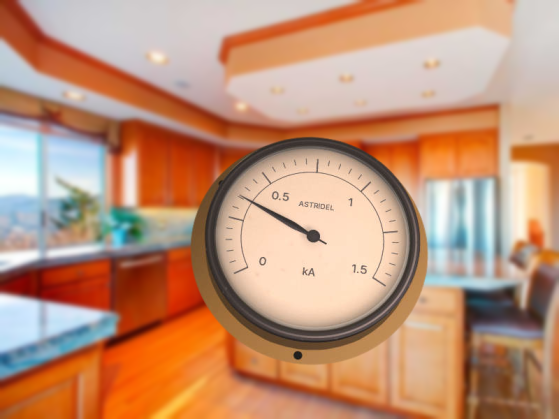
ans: 0.35; kA
